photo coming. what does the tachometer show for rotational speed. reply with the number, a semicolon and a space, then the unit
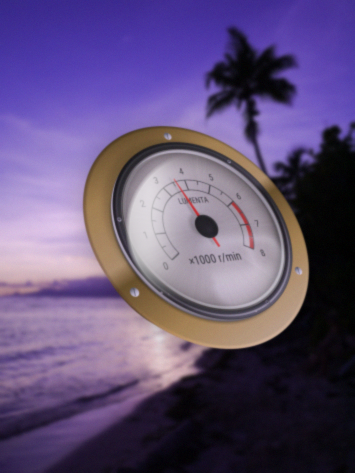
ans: 3500; rpm
